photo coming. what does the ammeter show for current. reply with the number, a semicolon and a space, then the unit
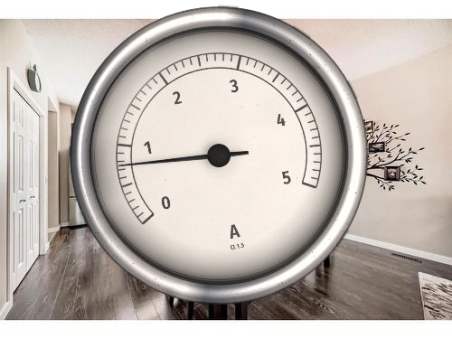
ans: 0.75; A
